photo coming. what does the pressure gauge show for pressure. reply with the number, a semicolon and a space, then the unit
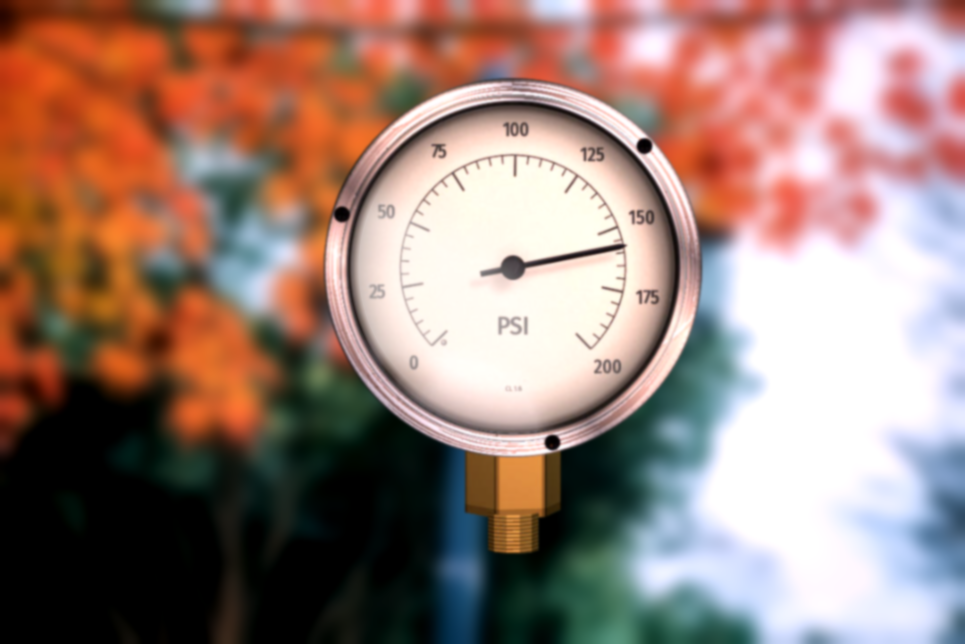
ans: 157.5; psi
